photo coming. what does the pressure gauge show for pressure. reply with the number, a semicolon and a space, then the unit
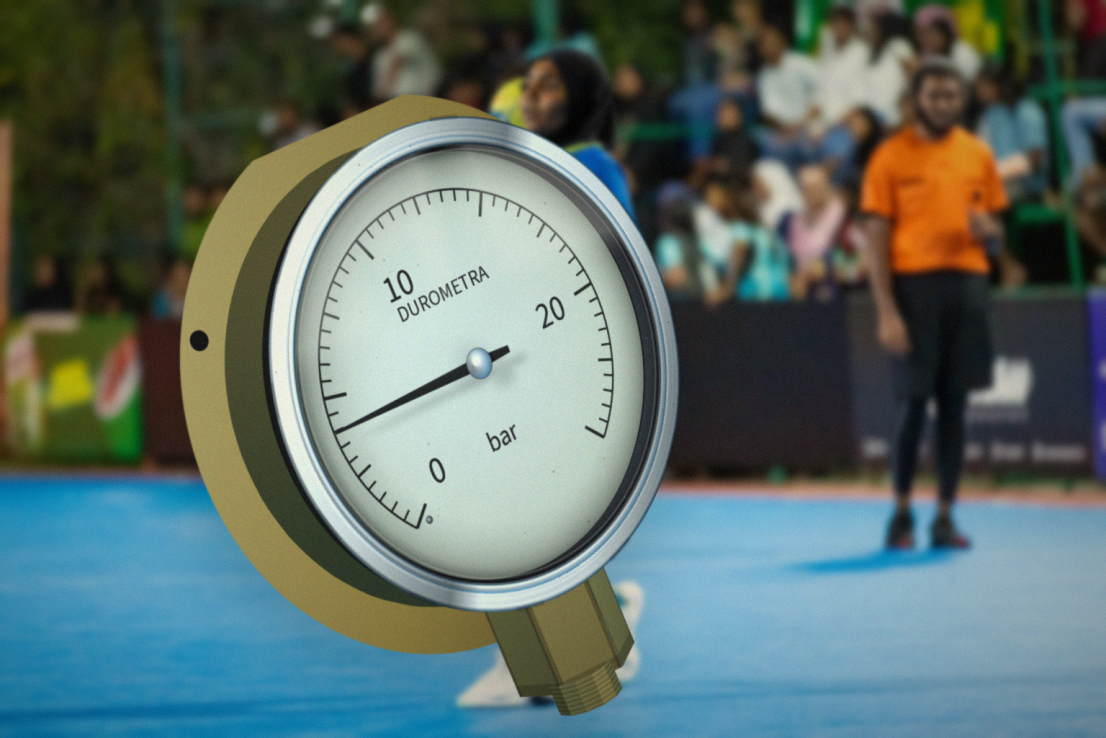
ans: 4; bar
